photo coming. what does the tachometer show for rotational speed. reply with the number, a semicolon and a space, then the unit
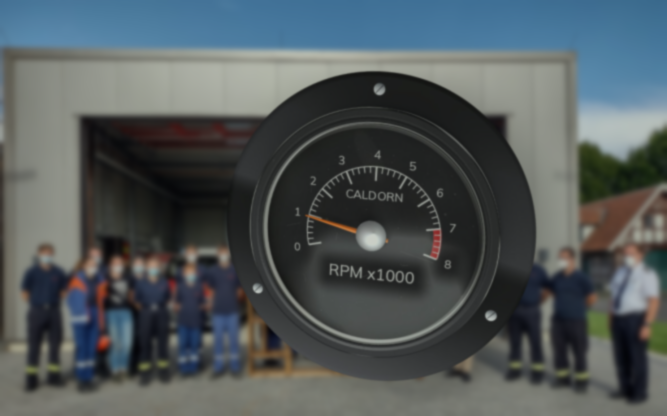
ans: 1000; rpm
